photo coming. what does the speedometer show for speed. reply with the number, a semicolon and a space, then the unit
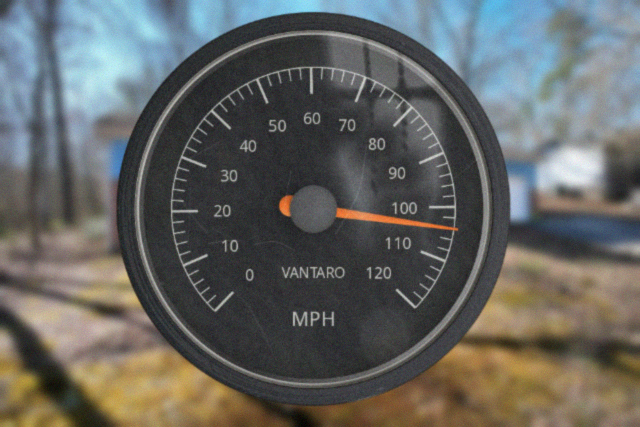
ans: 104; mph
